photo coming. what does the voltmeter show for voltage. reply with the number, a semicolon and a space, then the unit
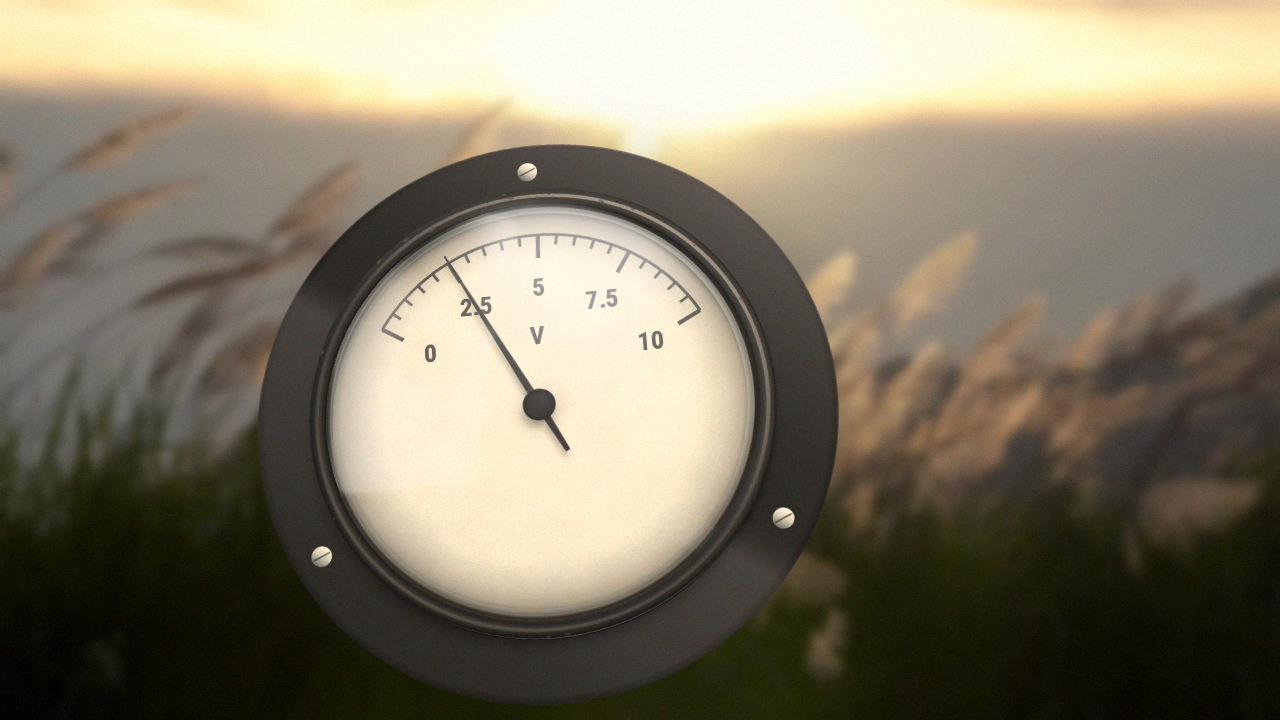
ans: 2.5; V
